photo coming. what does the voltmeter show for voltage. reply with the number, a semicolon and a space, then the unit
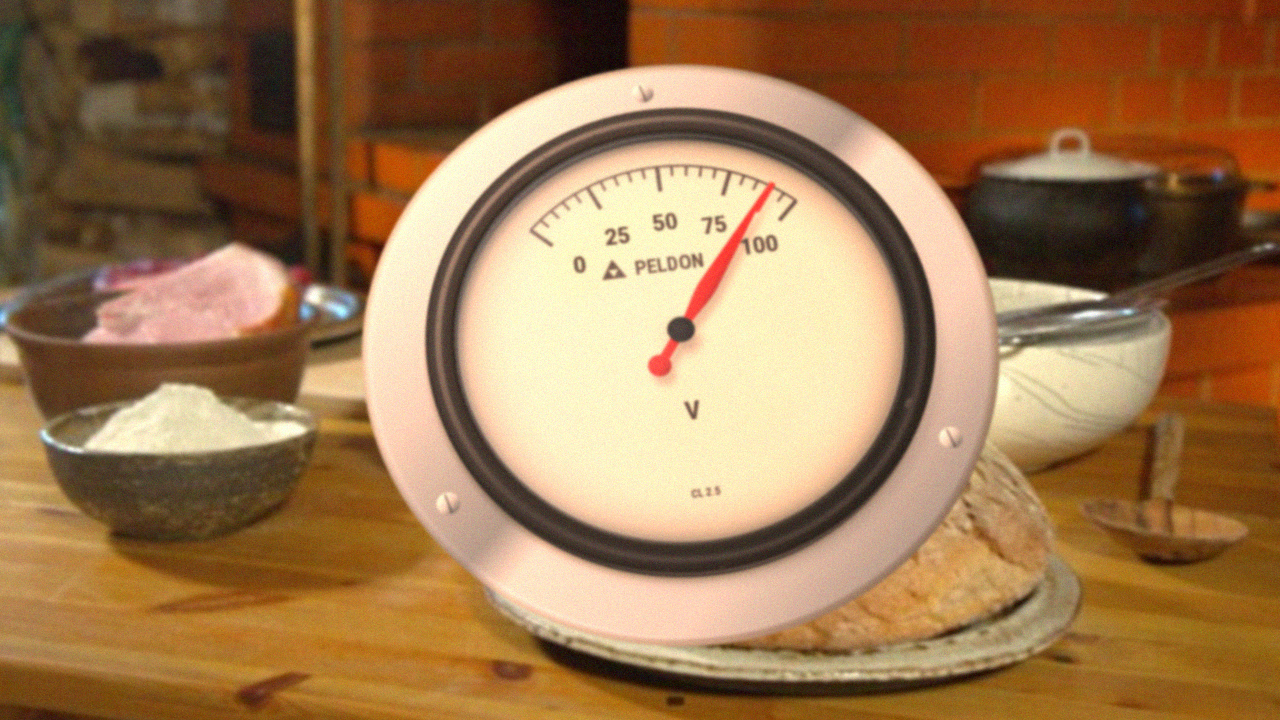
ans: 90; V
